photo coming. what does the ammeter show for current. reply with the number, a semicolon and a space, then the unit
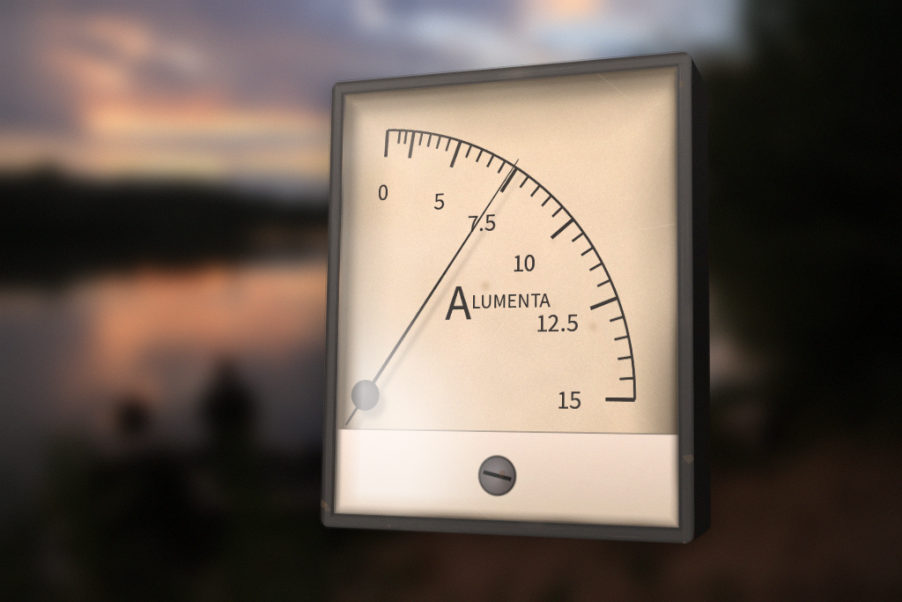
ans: 7.5; A
